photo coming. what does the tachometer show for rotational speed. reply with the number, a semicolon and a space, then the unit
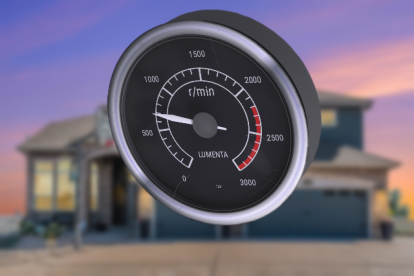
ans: 700; rpm
